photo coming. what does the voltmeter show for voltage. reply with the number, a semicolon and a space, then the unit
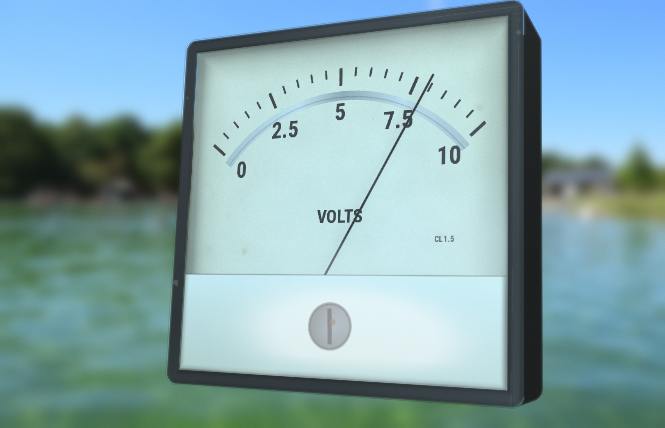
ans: 8; V
